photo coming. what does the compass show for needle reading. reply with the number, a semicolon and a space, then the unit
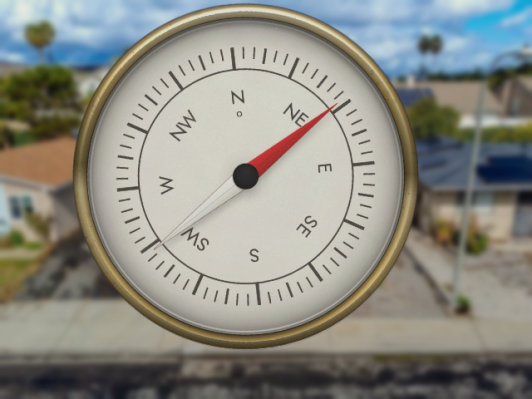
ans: 57.5; °
